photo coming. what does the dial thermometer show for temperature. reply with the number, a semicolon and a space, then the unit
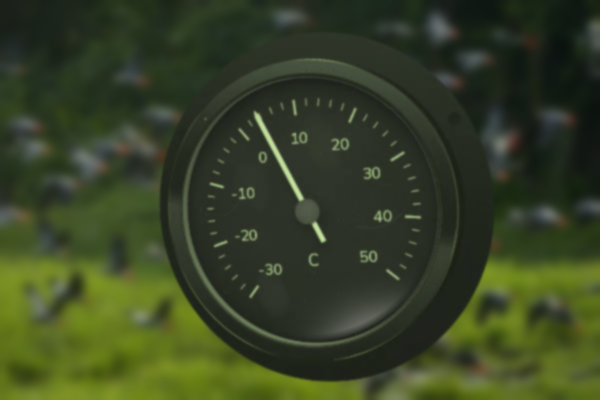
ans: 4; °C
